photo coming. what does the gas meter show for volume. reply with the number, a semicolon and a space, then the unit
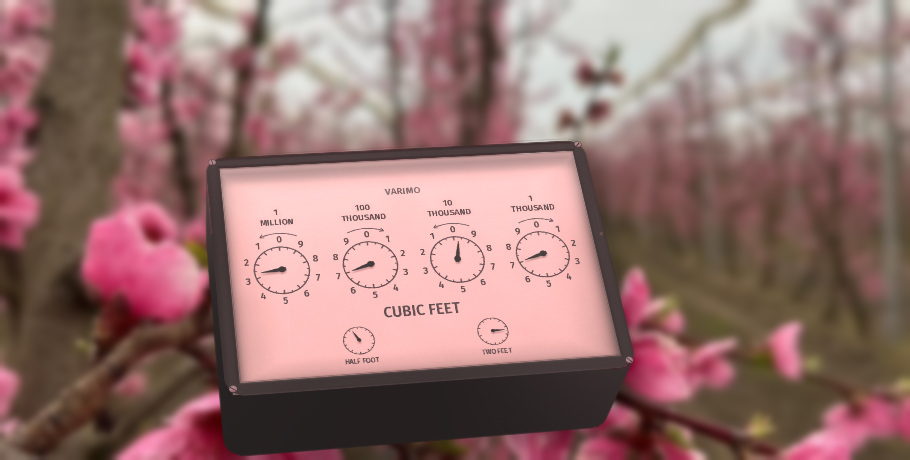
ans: 269700; ft³
